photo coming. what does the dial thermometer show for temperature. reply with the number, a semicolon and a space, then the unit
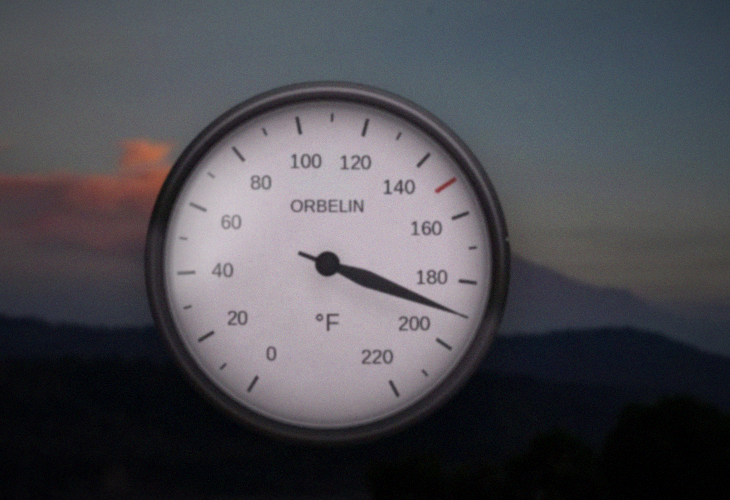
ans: 190; °F
